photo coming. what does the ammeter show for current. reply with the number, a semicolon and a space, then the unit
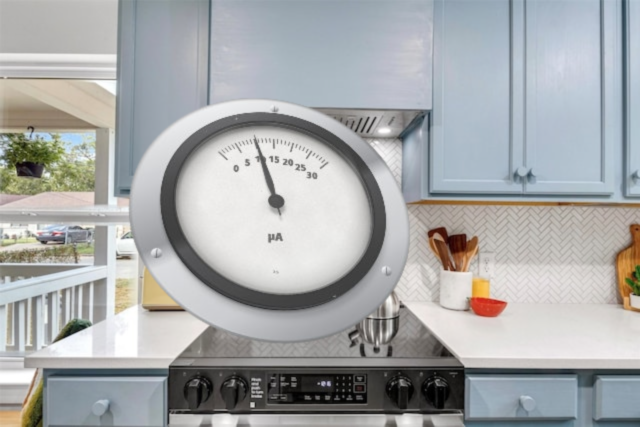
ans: 10; µA
